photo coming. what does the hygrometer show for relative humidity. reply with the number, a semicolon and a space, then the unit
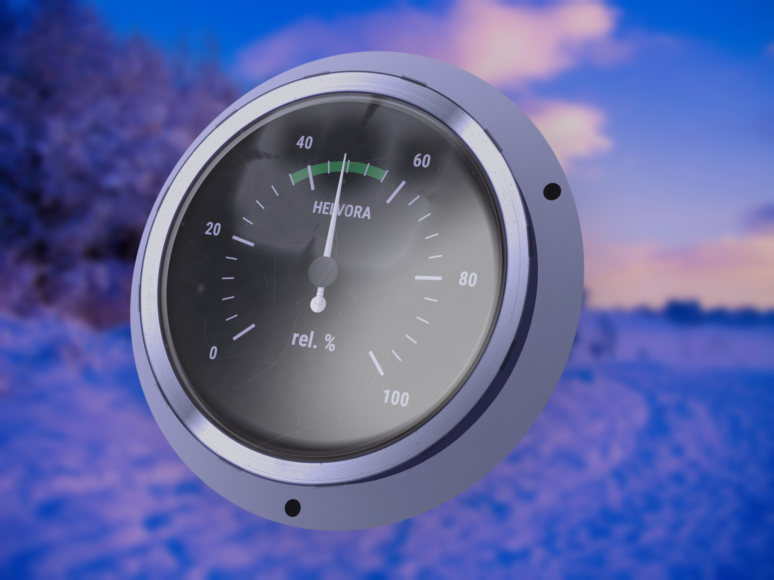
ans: 48; %
